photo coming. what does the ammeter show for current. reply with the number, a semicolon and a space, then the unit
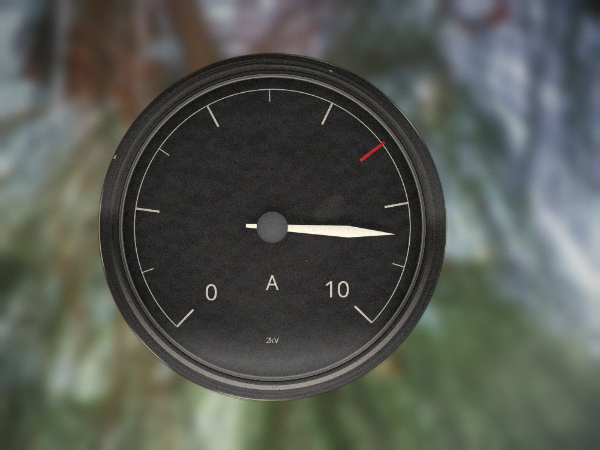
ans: 8.5; A
